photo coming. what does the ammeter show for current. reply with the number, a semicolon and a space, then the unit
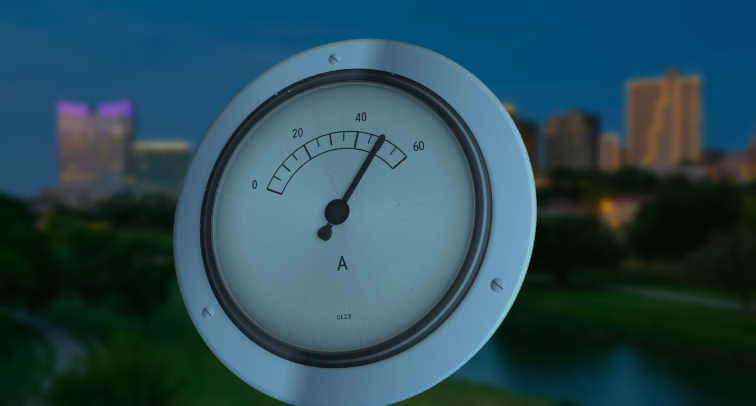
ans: 50; A
